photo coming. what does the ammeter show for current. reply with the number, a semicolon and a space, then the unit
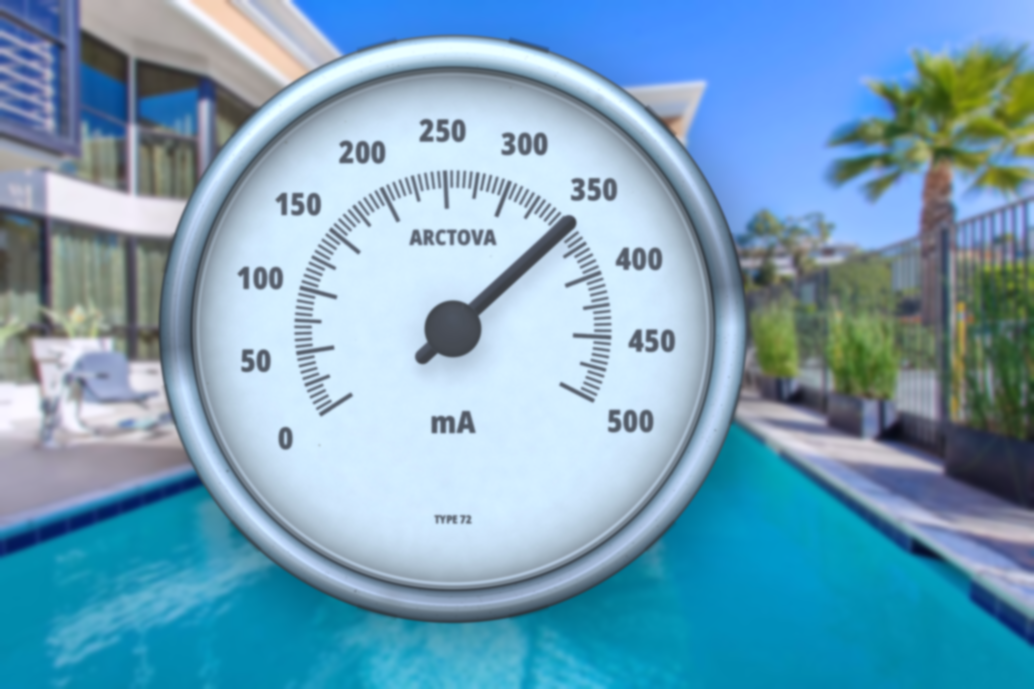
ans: 355; mA
